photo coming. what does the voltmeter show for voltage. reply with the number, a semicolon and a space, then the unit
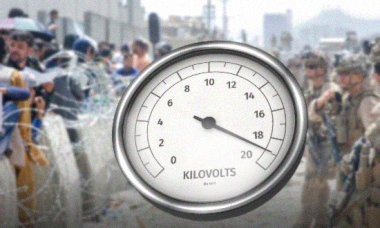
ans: 19; kV
